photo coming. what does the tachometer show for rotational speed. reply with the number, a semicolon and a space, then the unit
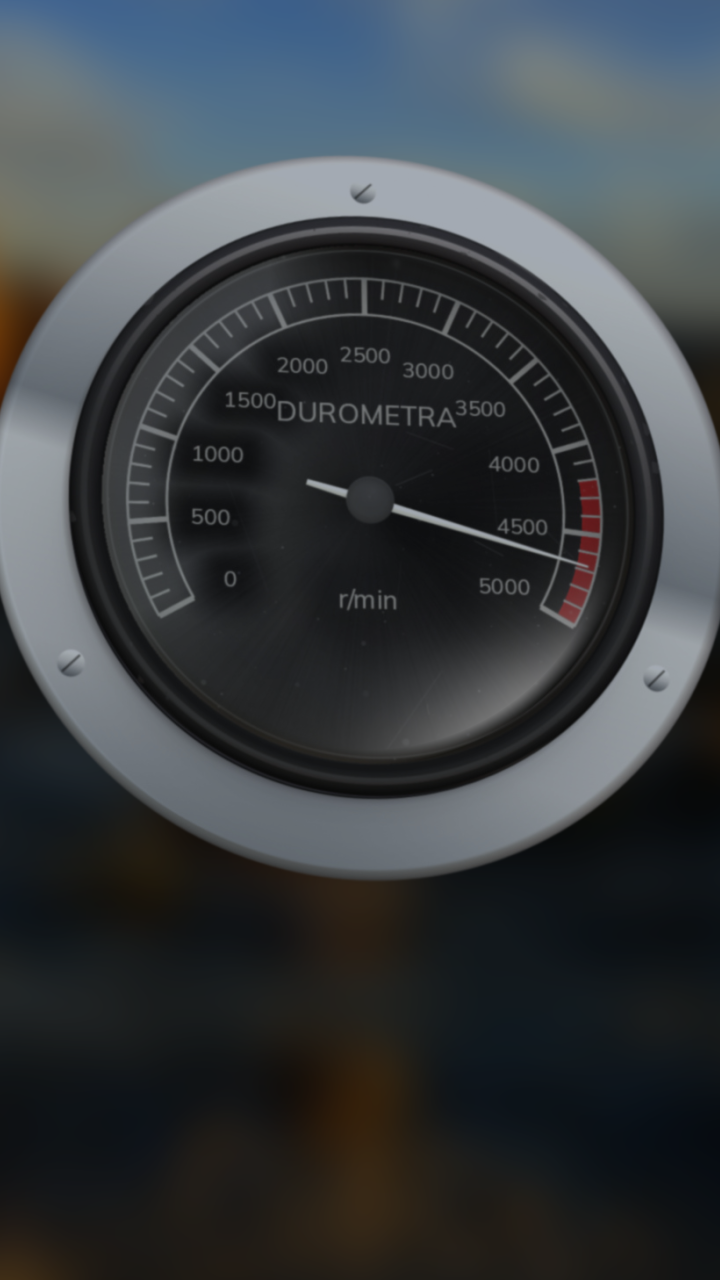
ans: 4700; rpm
